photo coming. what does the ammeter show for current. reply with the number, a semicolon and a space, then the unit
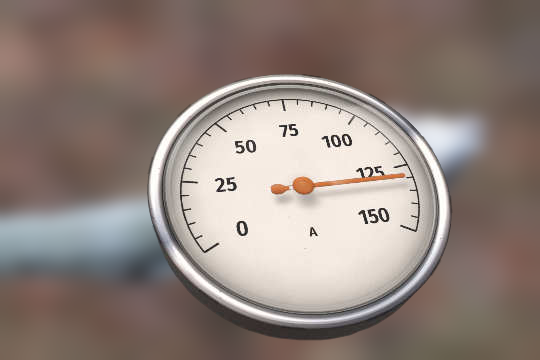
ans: 130; A
